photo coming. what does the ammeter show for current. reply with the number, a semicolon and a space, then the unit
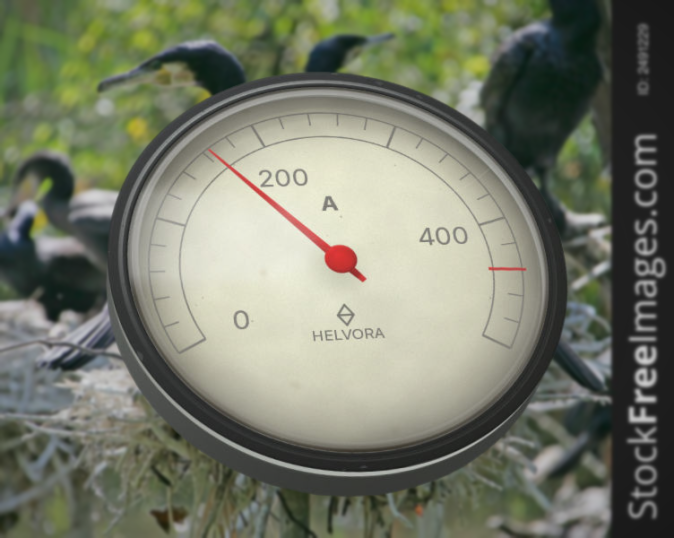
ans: 160; A
